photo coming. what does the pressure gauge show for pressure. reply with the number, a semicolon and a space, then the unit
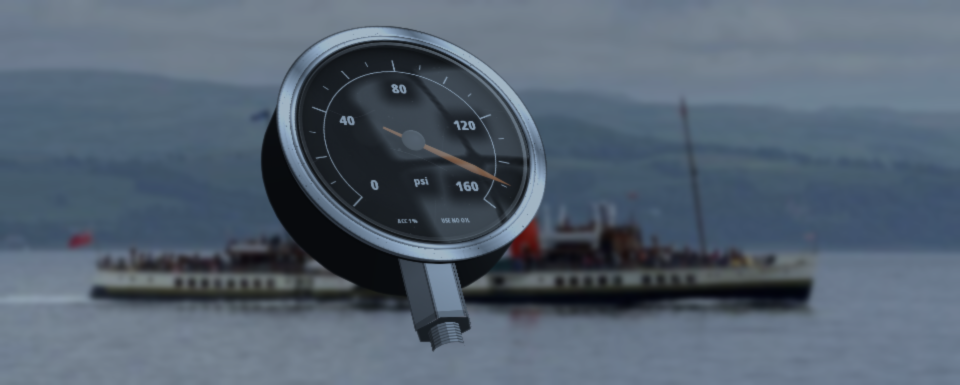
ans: 150; psi
